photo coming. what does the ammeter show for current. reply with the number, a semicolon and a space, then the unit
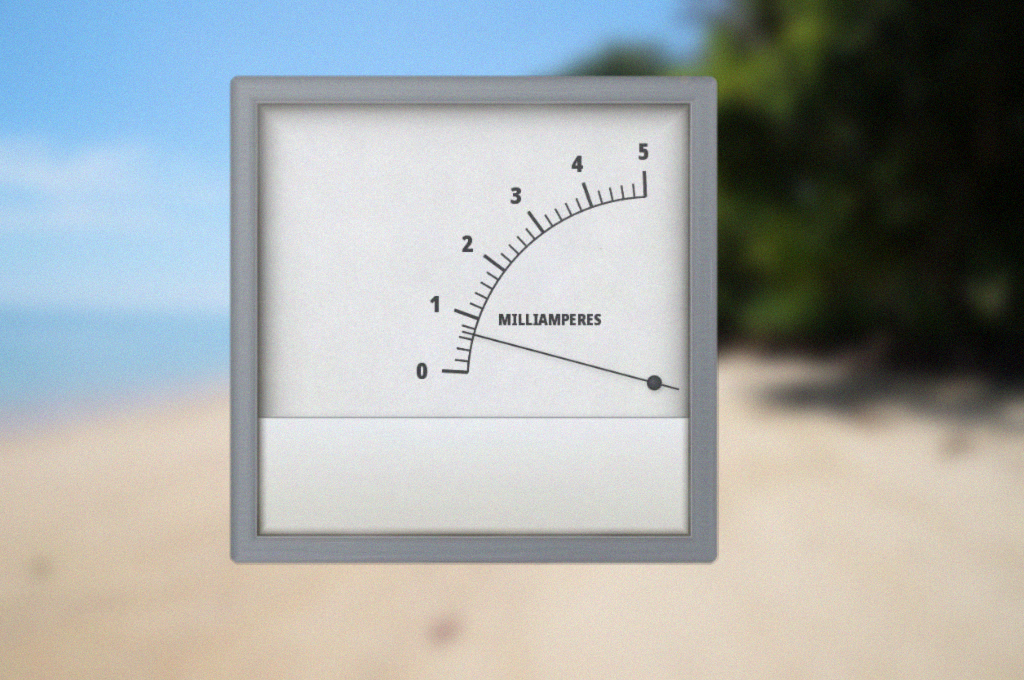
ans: 0.7; mA
